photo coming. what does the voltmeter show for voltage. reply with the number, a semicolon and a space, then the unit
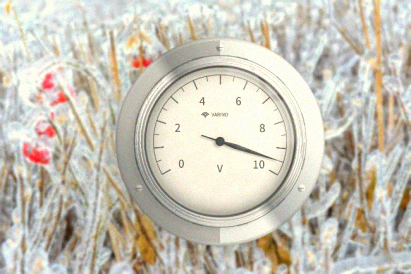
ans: 9.5; V
